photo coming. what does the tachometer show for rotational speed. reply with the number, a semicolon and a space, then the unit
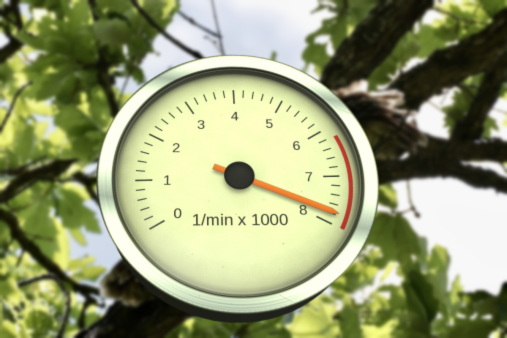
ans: 7800; rpm
